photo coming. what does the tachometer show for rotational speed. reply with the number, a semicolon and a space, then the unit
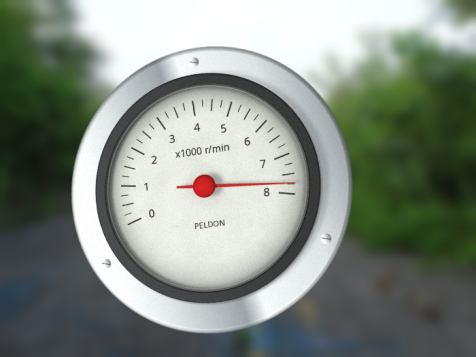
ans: 7750; rpm
